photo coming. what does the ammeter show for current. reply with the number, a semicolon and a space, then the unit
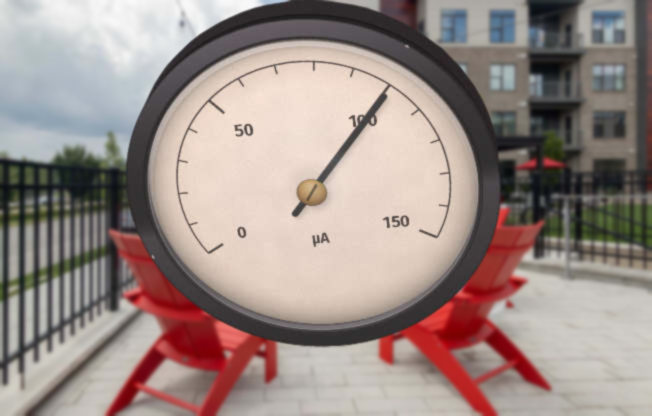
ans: 100; µA
